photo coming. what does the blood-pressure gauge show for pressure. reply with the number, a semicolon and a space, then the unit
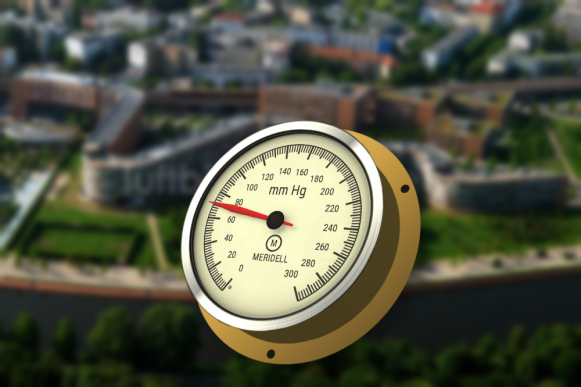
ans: 70; mmHg
